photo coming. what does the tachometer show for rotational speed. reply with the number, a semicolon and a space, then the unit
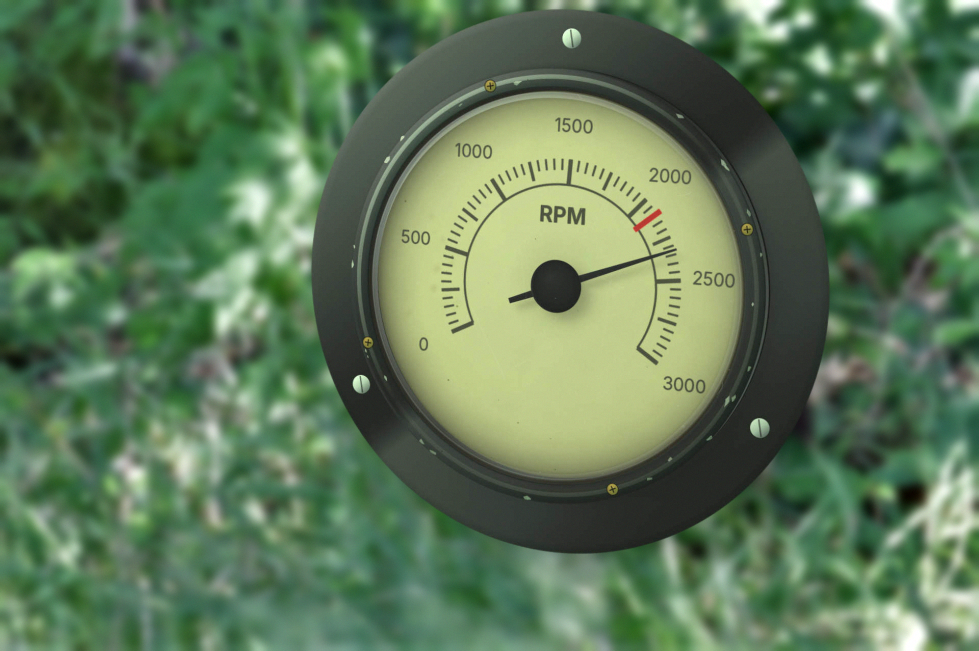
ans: 2325; rpm
